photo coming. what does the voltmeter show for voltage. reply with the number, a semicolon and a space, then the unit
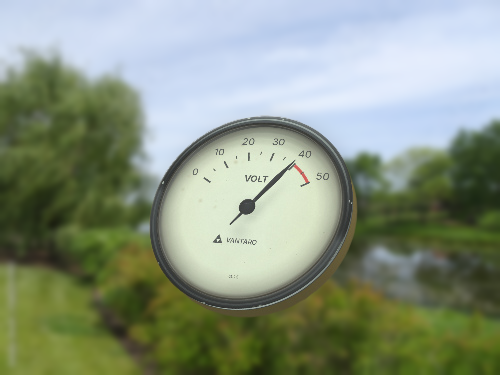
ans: 40; V
